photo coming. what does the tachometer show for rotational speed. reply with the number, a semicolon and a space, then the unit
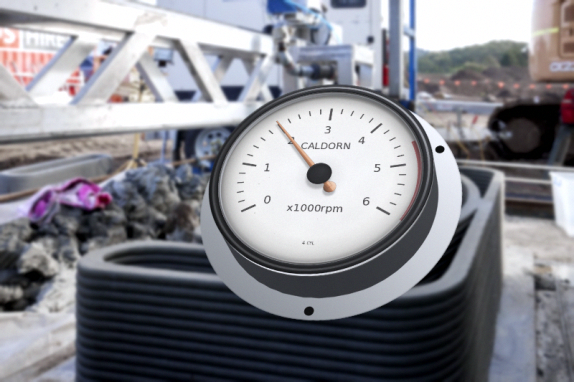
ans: 2000; rpm
